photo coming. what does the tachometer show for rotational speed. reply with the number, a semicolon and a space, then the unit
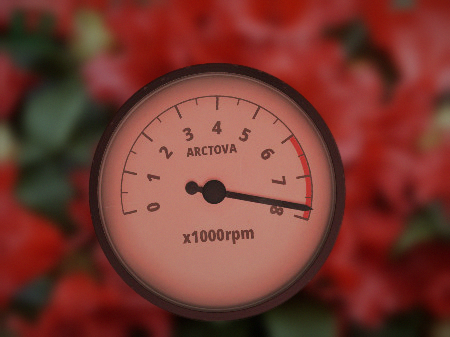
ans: 7750; rpm
